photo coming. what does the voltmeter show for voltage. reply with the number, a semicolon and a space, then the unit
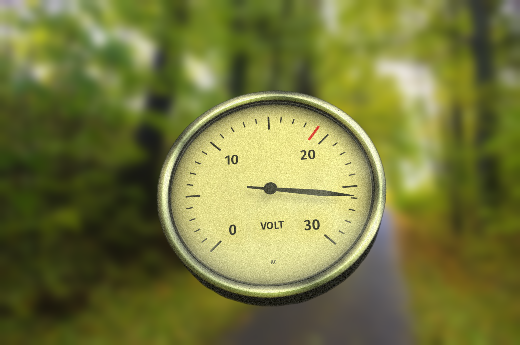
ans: 26; V
